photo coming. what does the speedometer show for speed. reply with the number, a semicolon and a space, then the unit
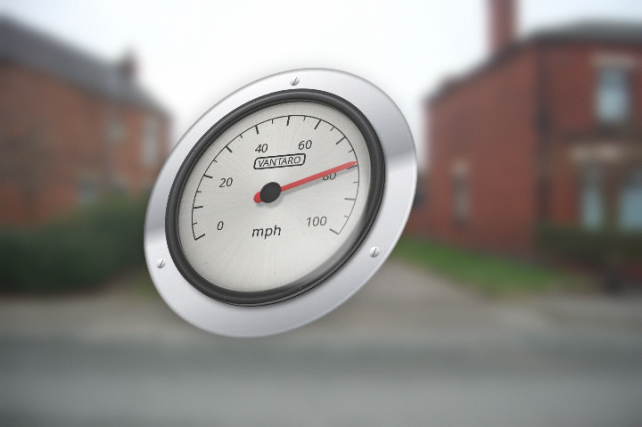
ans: 80; mph
